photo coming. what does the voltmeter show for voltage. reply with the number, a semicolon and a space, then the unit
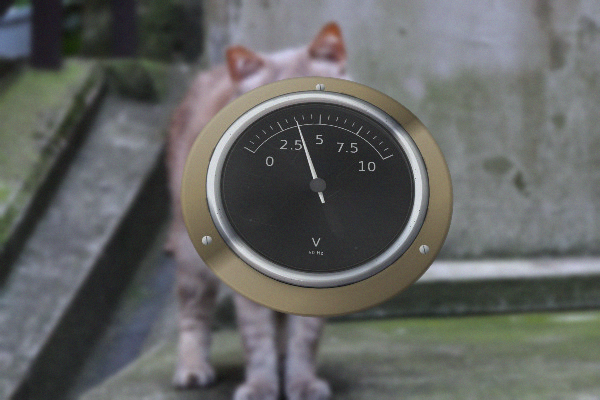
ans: 3.5; V
